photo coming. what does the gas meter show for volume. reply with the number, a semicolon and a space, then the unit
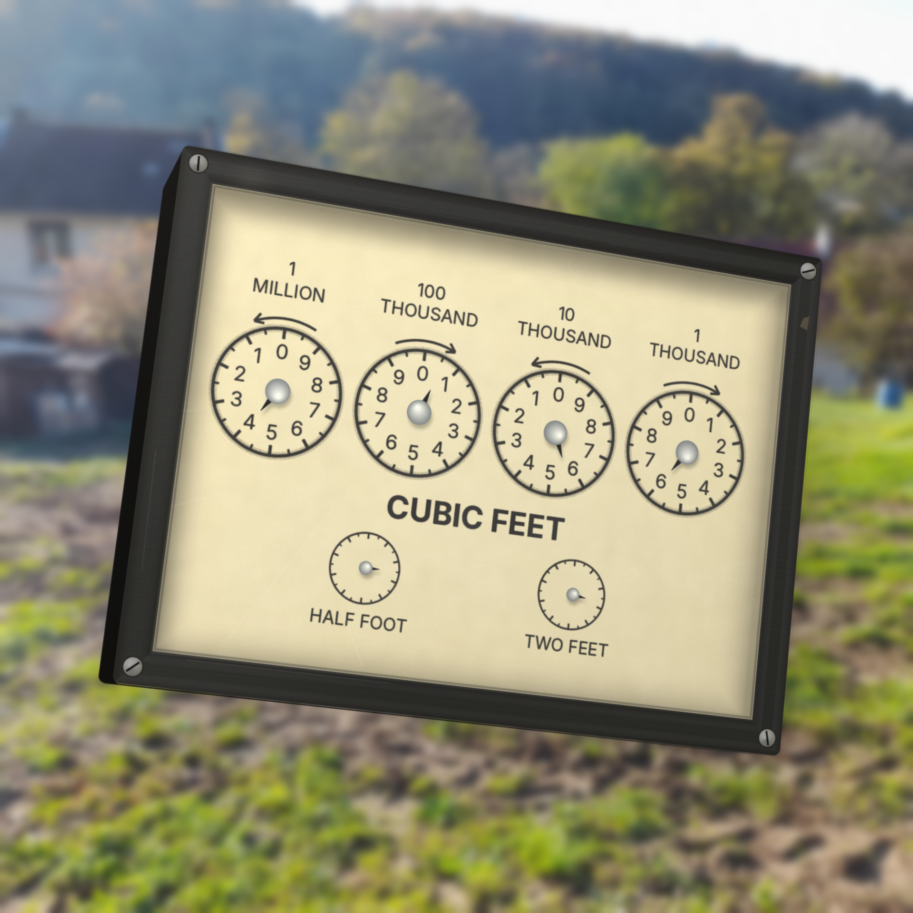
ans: 405600; ft³
